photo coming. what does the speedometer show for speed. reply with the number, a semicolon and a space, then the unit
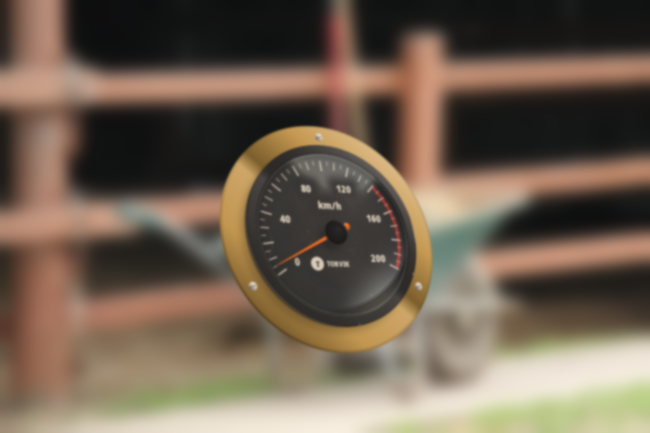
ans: 5; km/h
